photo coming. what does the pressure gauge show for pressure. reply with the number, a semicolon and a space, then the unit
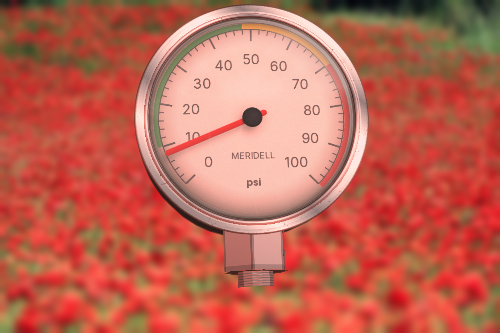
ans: 8; psi
